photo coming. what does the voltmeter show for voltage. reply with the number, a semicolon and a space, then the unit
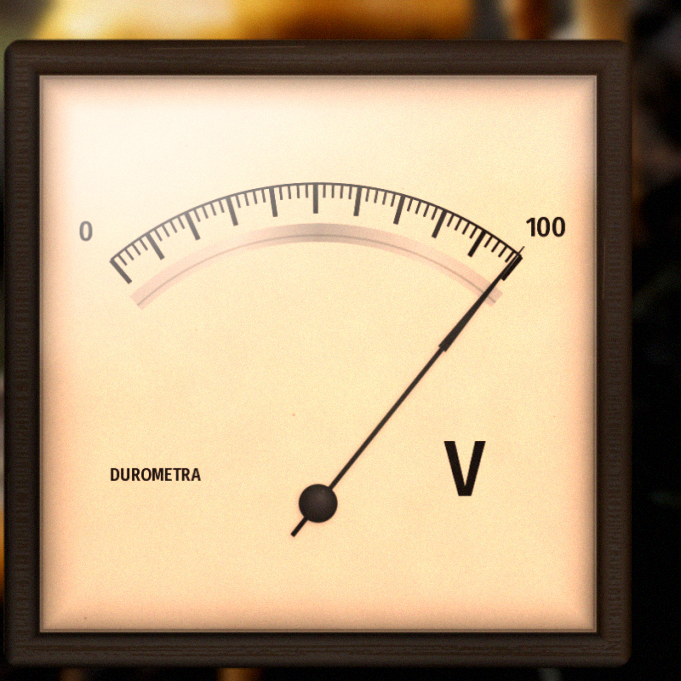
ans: 99; V
